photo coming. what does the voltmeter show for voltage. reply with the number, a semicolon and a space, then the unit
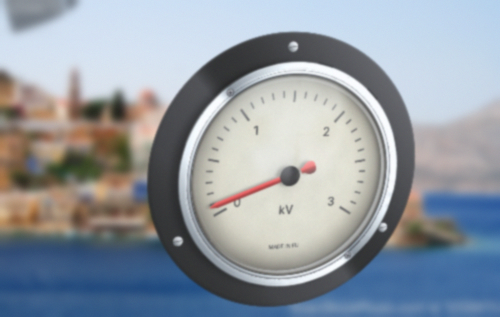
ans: 0.1; kV
